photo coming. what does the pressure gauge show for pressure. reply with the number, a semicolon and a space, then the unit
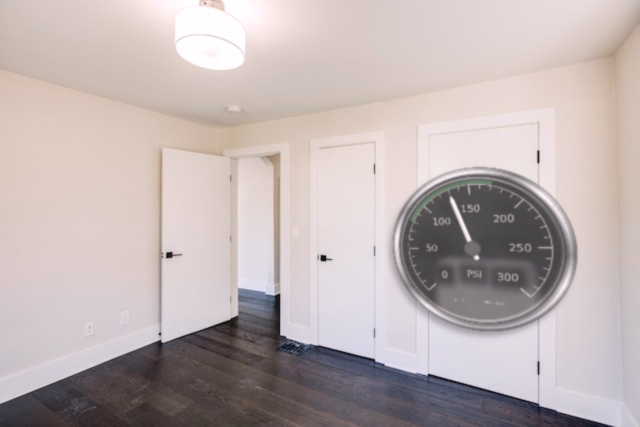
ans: 130; psi
